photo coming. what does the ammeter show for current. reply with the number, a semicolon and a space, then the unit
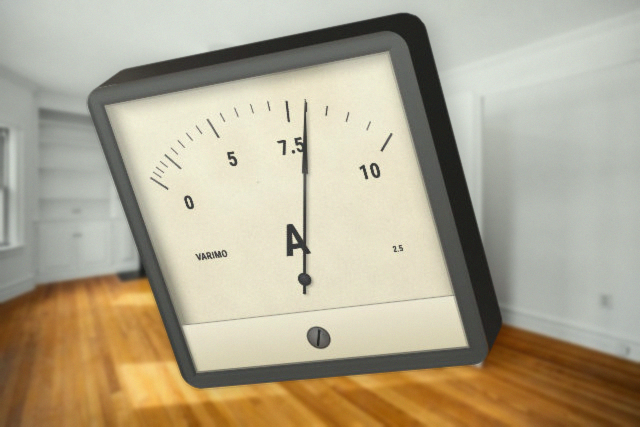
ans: 8; A
